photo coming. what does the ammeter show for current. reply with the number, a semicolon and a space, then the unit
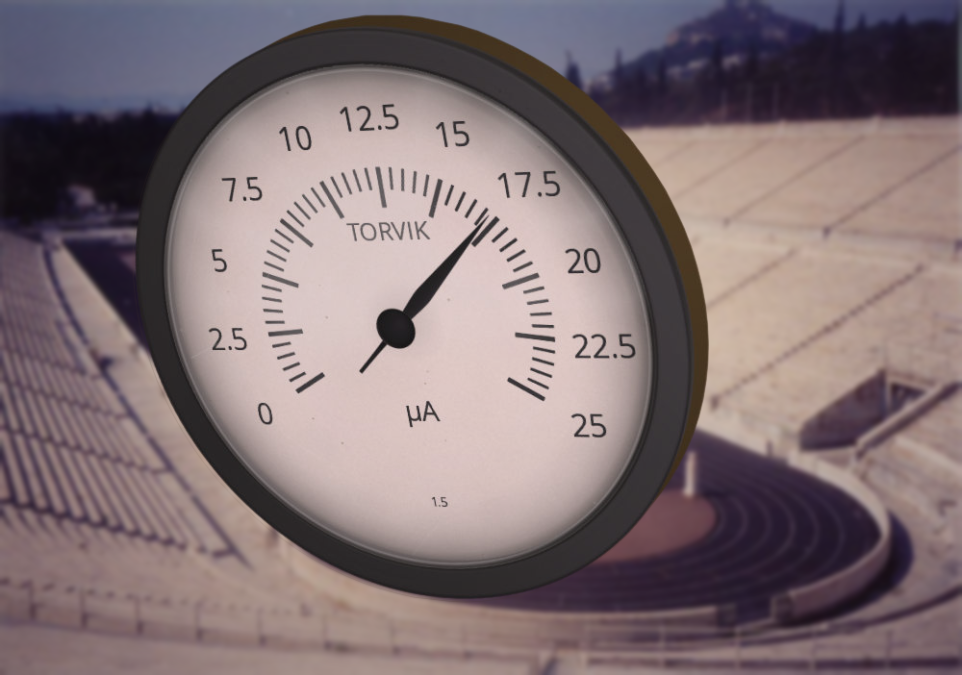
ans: 17.25; µA
